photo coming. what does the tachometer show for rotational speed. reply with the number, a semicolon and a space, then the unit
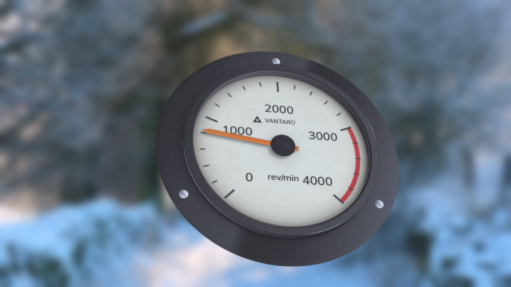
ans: 800; rpm
